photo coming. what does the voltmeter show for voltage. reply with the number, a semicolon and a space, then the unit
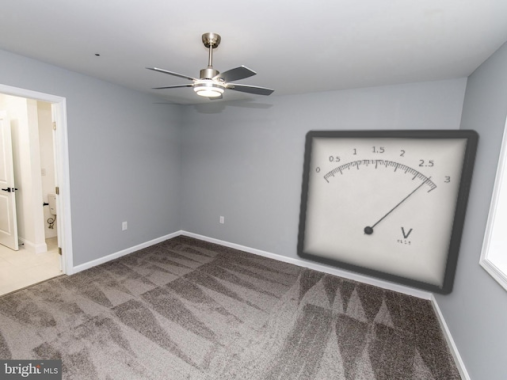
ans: 2.75; V
